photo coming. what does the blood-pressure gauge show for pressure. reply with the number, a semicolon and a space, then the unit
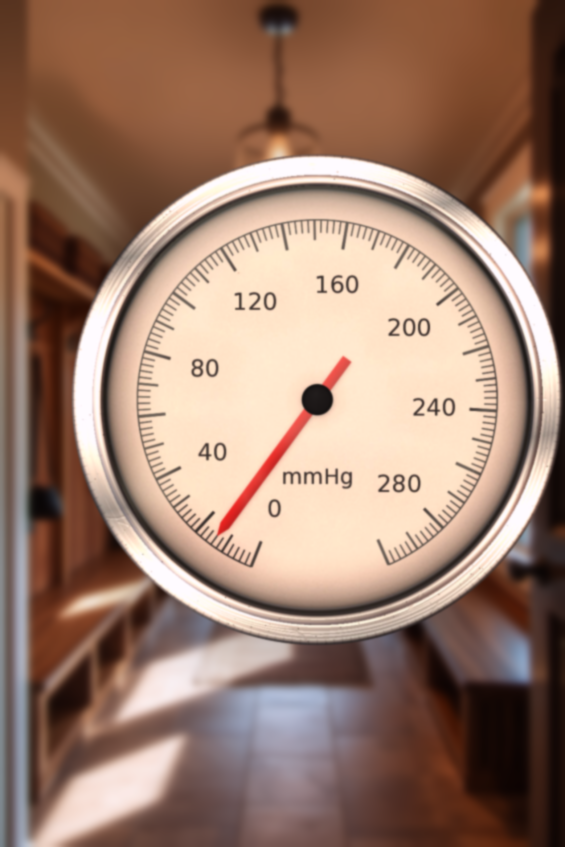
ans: 14; mmHg
